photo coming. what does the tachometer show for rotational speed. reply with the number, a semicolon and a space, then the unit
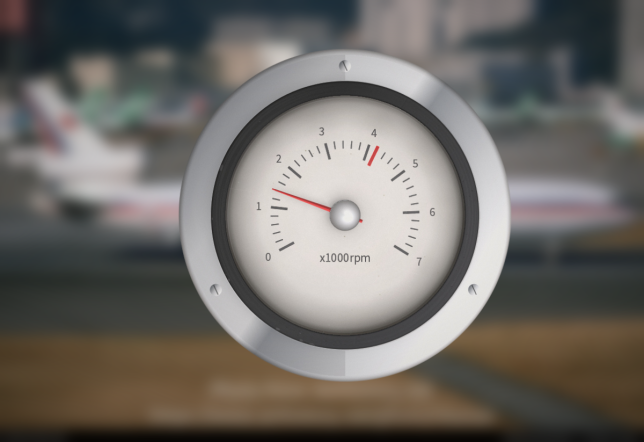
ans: 1400; rpm
